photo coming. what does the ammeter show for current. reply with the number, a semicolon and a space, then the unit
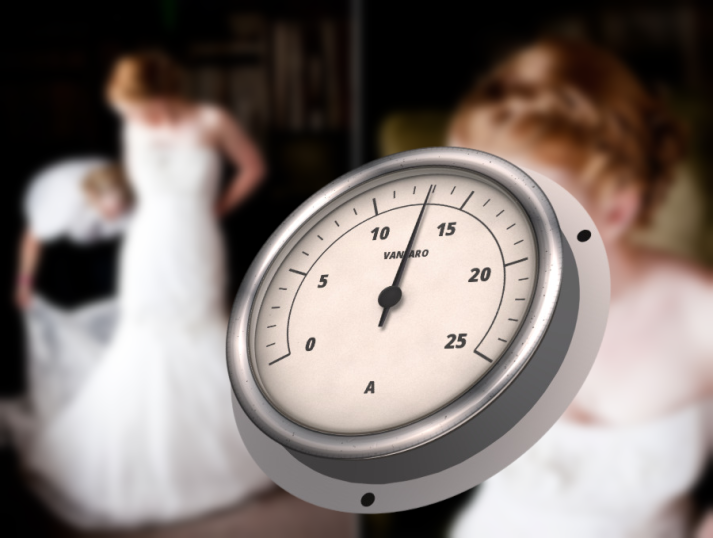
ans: 13; A
